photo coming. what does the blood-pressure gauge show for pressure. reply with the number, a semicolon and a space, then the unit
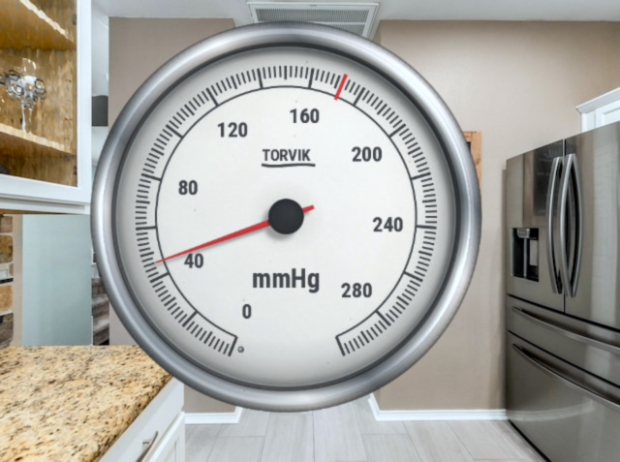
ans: 46; mmHg
